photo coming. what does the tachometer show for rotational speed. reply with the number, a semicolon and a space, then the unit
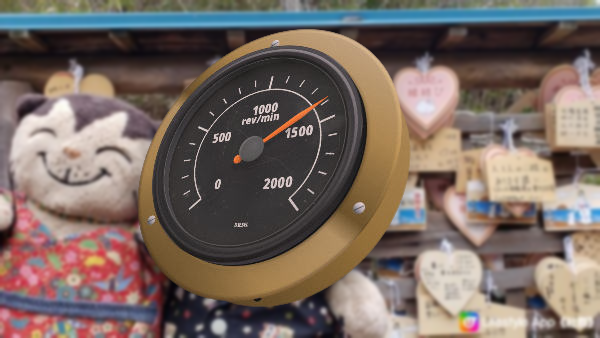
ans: 1400; rpm
